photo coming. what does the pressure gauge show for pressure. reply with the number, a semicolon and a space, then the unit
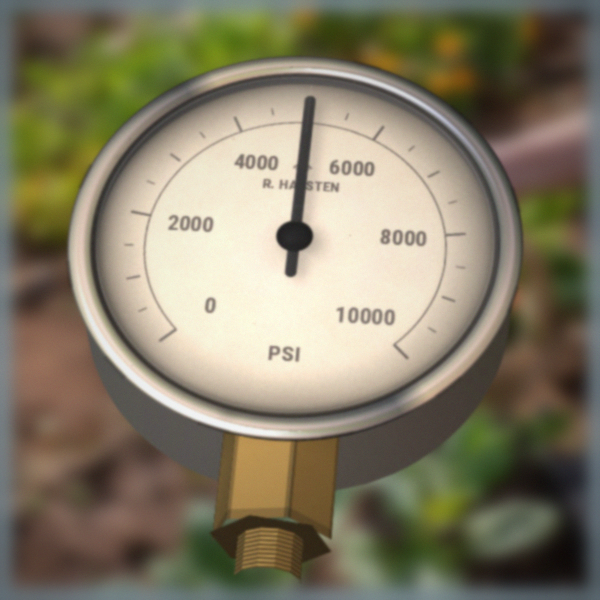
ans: 5000; psi
